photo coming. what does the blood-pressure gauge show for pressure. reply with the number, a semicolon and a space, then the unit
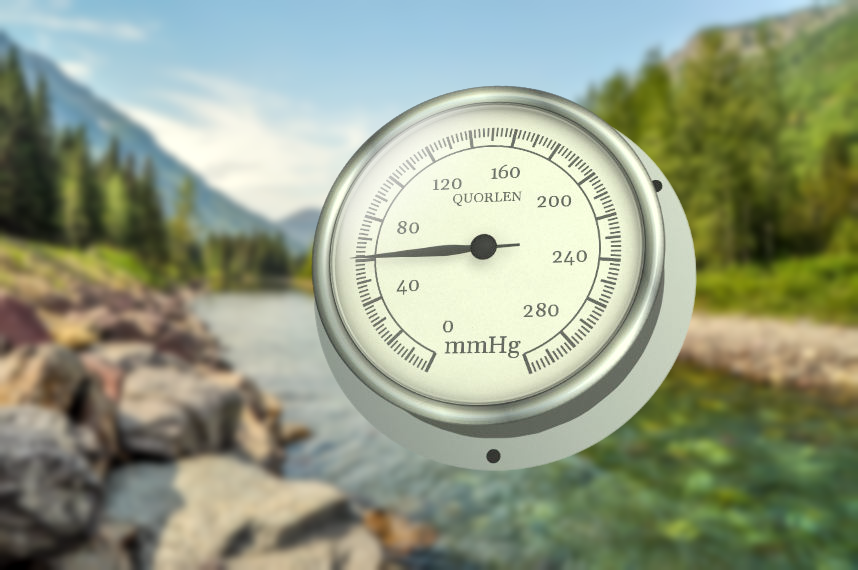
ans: 60; mmHg
